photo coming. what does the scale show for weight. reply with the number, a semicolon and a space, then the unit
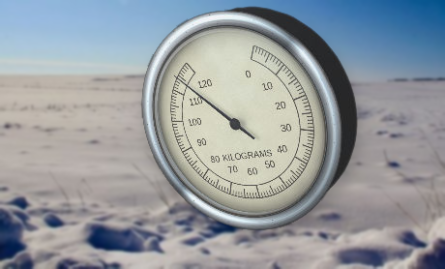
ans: 115; kg
